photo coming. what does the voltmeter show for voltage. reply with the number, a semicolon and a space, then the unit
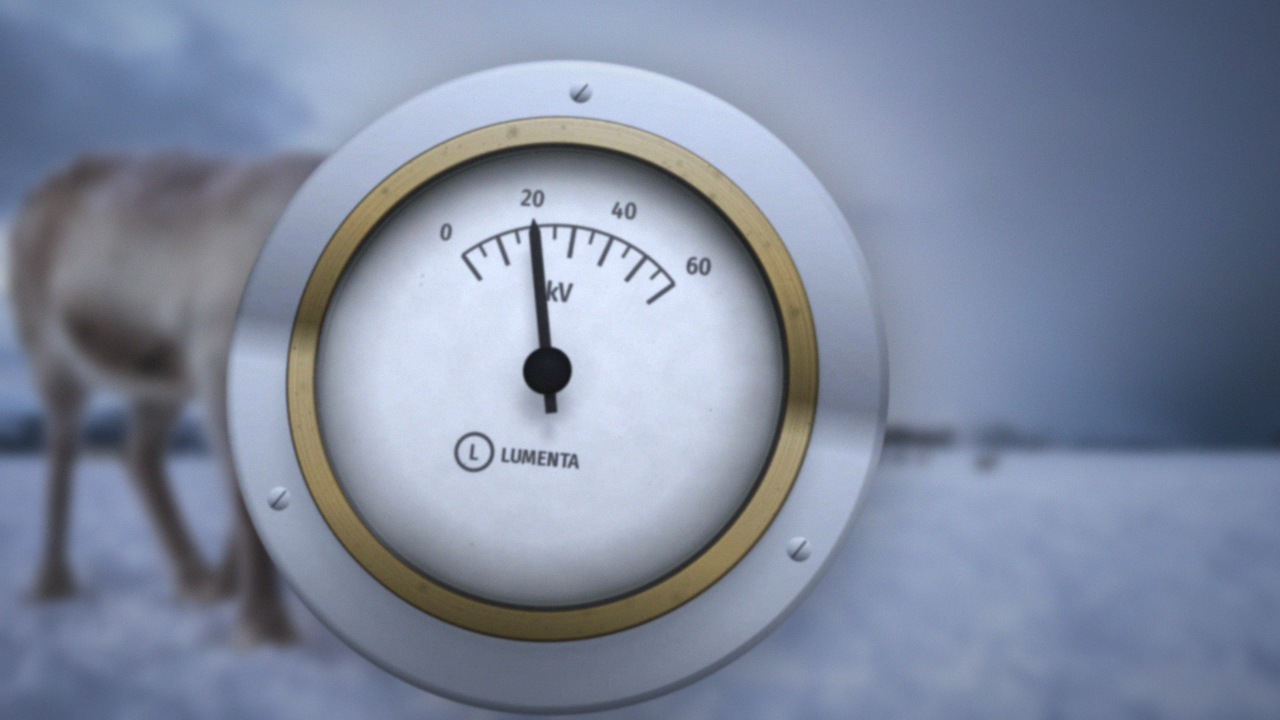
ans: 20; kV
